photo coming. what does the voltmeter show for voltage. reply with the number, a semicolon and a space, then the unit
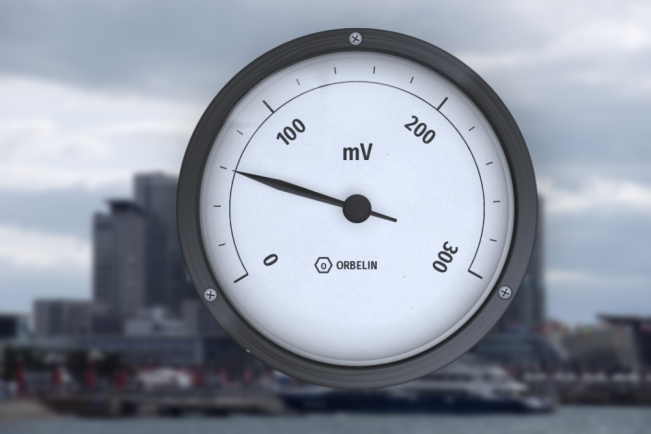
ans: 60; mV
